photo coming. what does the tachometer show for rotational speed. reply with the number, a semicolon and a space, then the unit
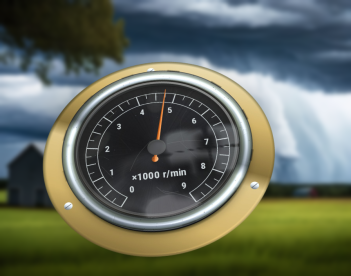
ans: 4750; rpm
